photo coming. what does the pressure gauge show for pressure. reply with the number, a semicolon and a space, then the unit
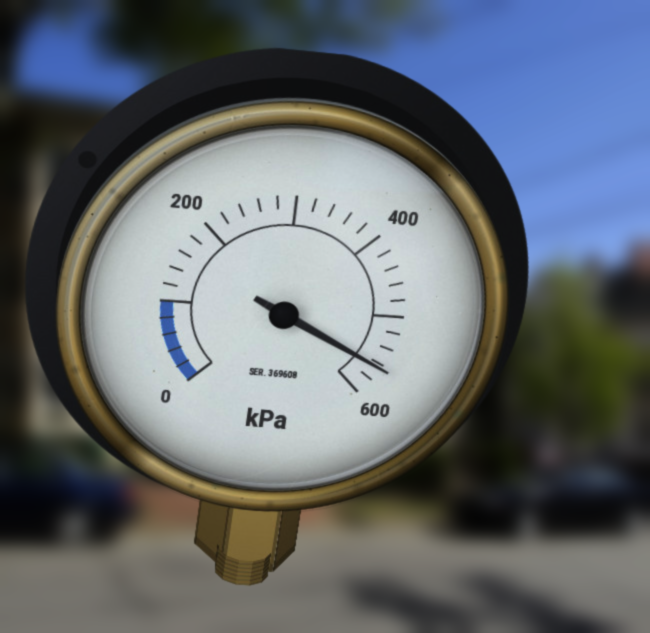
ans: 560; kPa
